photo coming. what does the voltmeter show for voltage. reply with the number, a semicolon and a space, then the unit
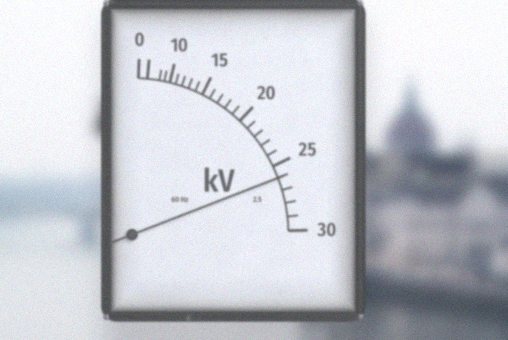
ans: 26; kV
